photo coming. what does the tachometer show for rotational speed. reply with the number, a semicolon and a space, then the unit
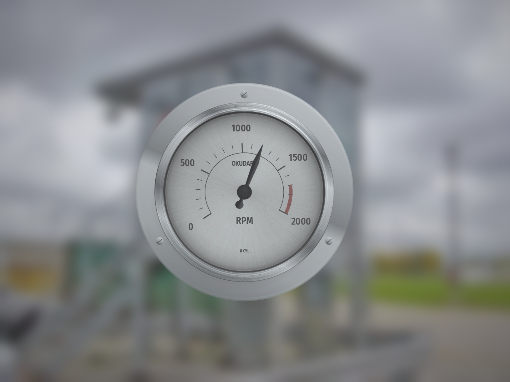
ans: 1200; rpm
